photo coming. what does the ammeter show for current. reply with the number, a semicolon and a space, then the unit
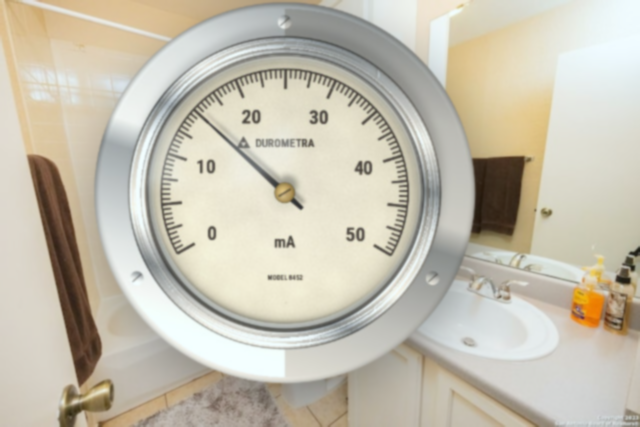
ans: 15; mA
